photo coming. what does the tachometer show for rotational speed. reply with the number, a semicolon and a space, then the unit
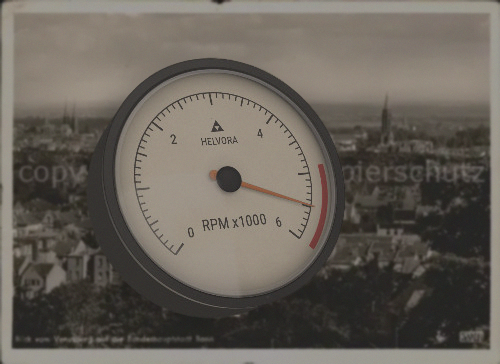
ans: 5500; rpm
